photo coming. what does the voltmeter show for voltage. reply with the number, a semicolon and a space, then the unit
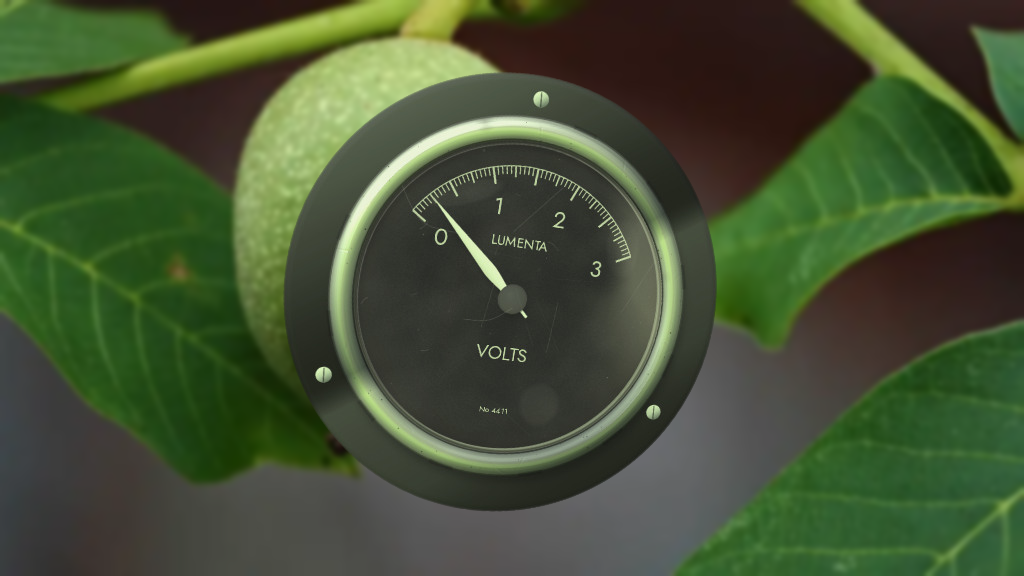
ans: 0.25; V
